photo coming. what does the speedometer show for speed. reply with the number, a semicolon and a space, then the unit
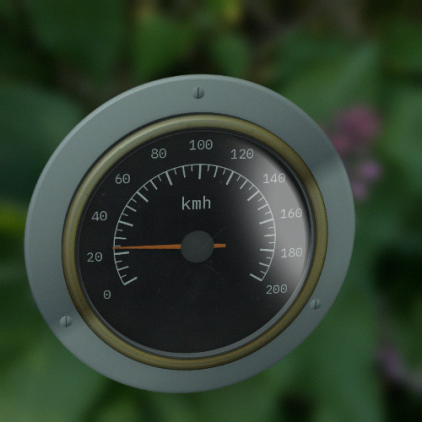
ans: 25; km/h
